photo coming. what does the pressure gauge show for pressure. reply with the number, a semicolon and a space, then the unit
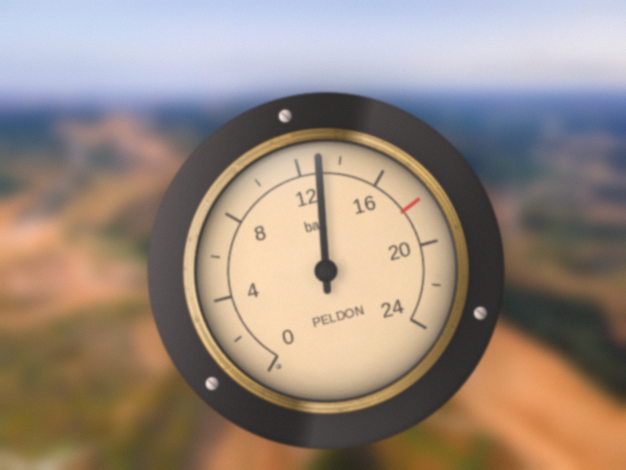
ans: 13; bar
